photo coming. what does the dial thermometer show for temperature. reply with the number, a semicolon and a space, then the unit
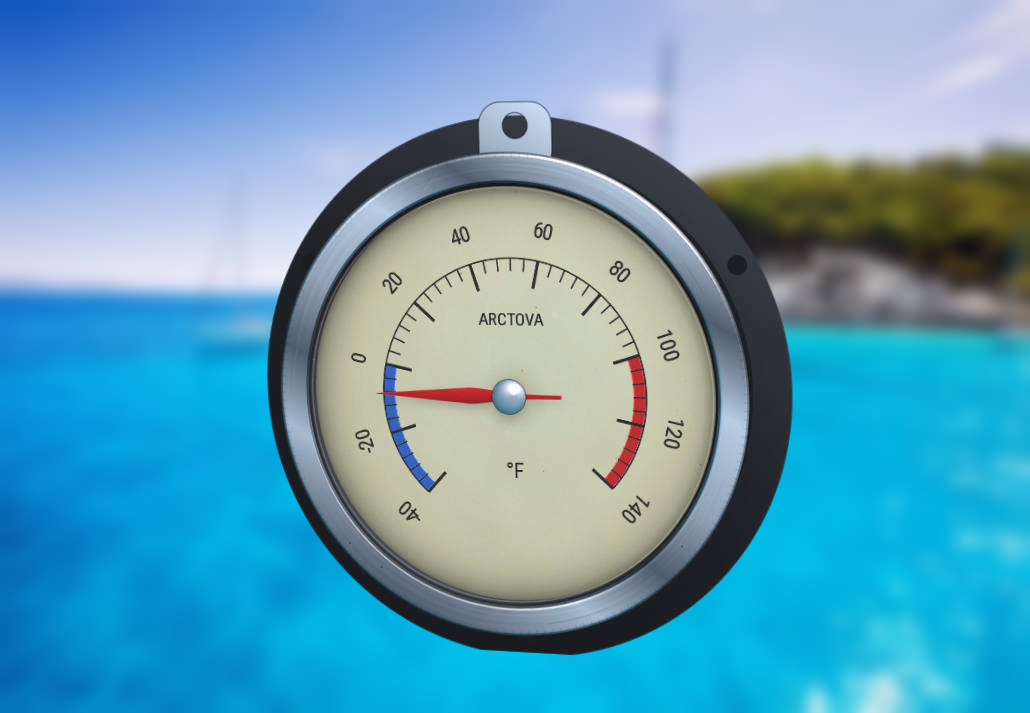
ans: -8; °F
